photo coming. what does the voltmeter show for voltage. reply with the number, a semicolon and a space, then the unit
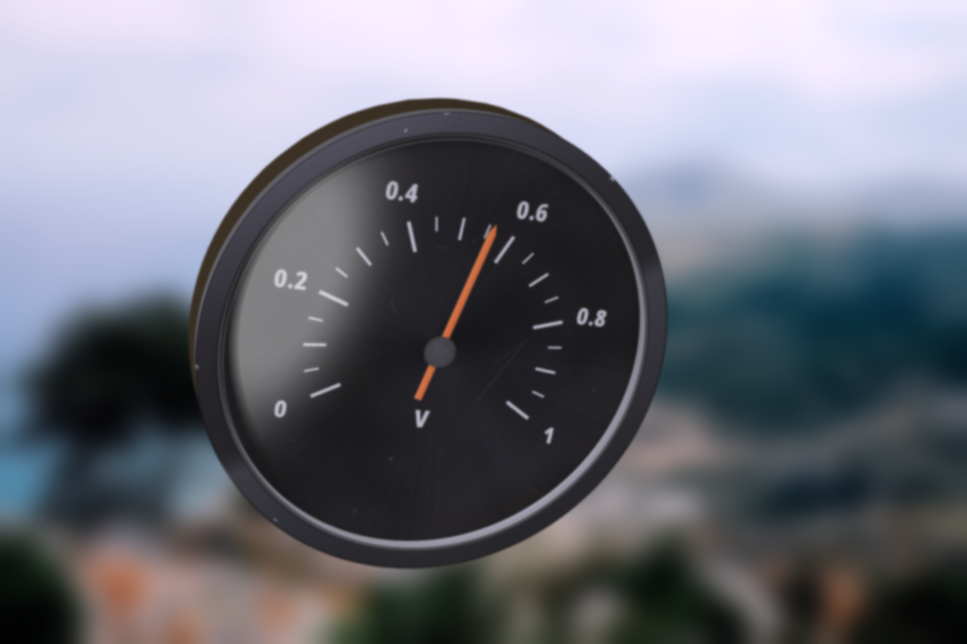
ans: 0.55; V
